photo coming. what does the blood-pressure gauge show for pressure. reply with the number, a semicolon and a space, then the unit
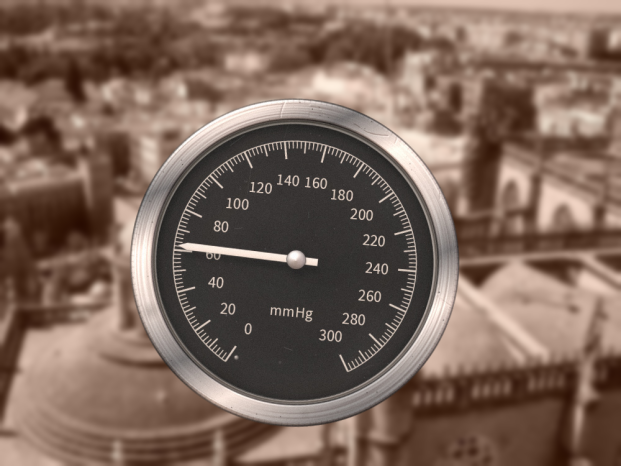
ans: 62; mmHg
